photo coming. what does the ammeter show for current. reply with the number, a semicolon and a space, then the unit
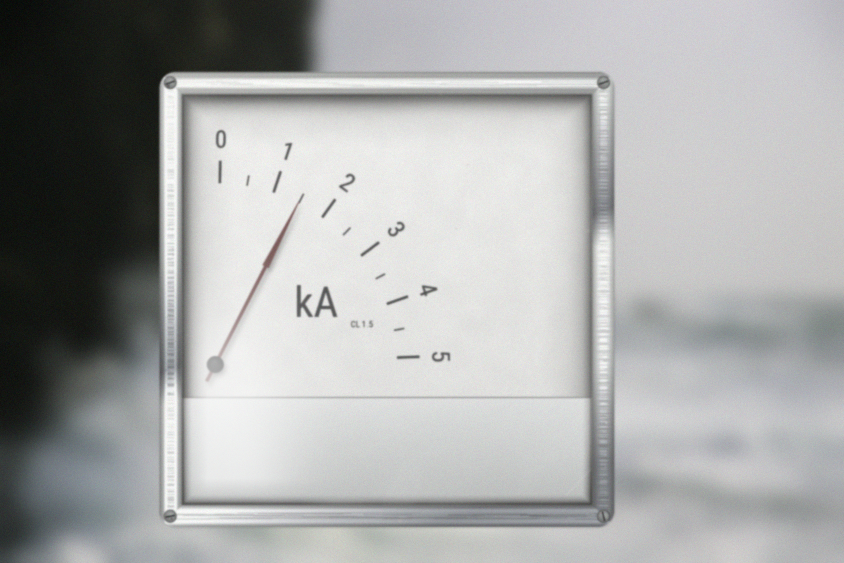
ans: 1.5; kA
